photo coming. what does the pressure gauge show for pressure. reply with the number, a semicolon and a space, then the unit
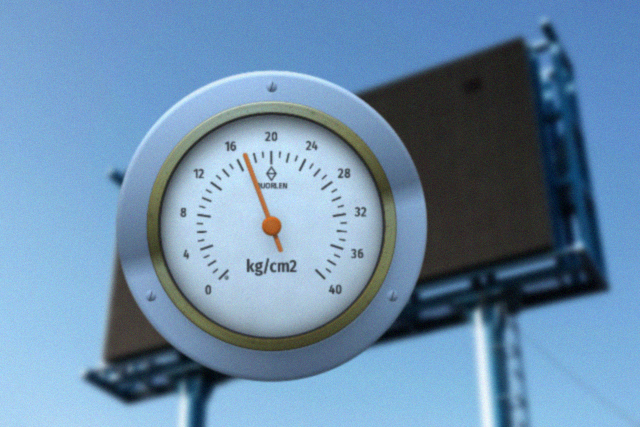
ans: 17; kg/cm²
